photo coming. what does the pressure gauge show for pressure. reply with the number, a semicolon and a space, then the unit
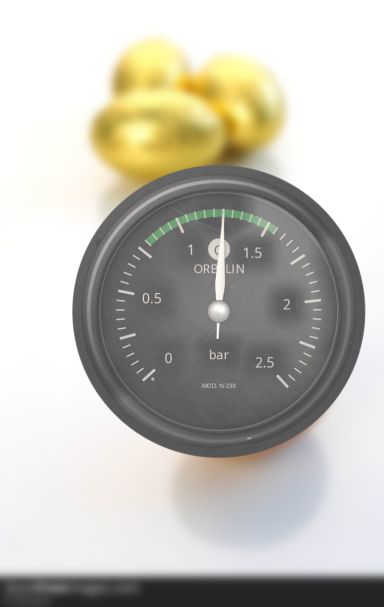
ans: 1.25; bar
